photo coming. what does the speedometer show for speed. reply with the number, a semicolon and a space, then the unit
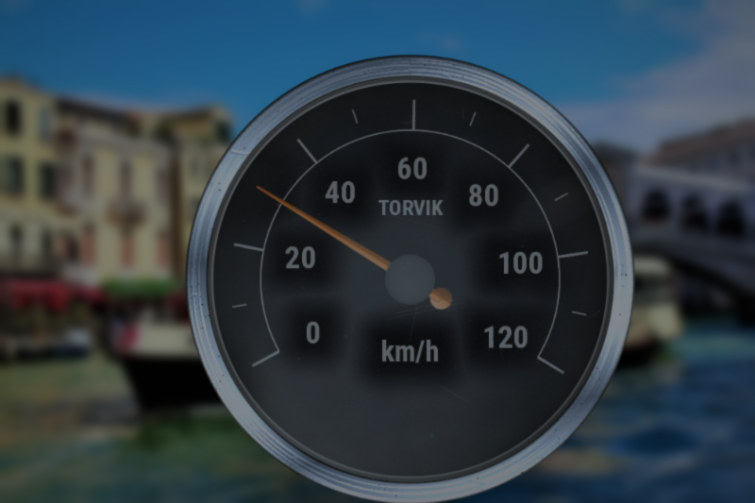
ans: 30; km/h
